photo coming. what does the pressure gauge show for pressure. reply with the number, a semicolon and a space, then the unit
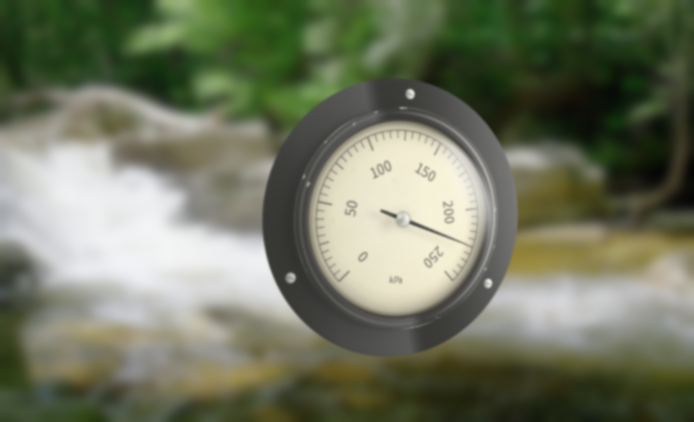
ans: 225; kPa
